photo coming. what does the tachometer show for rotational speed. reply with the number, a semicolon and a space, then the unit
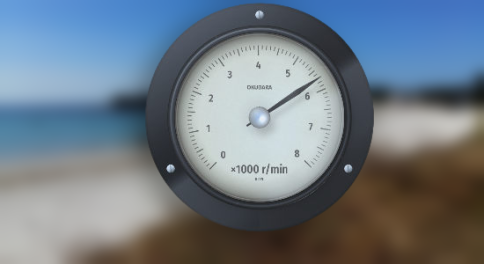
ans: 5700; rpm
